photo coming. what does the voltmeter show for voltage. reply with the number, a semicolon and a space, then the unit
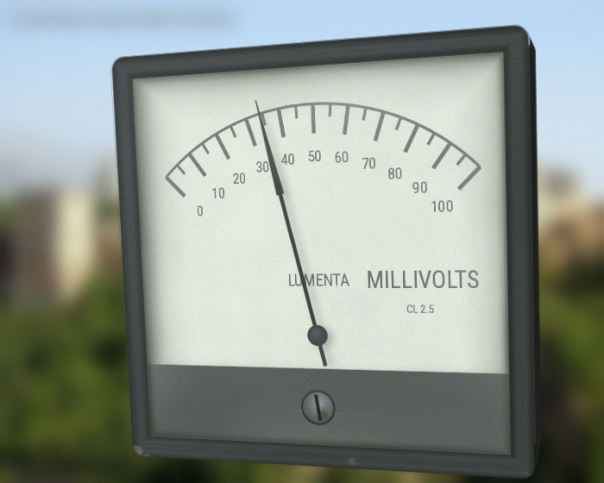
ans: 35; mV
